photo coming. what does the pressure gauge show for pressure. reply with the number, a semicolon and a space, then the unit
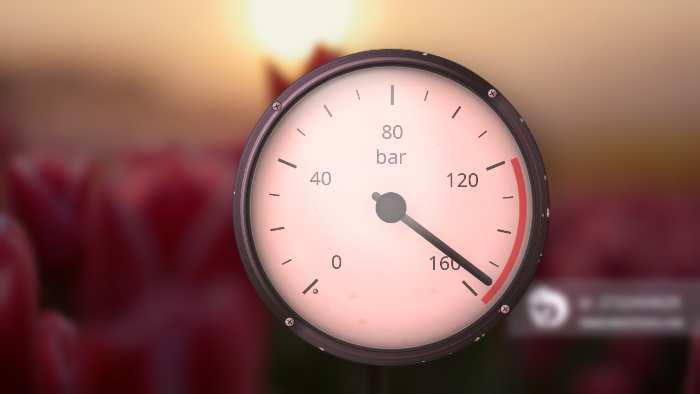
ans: 155; bar
